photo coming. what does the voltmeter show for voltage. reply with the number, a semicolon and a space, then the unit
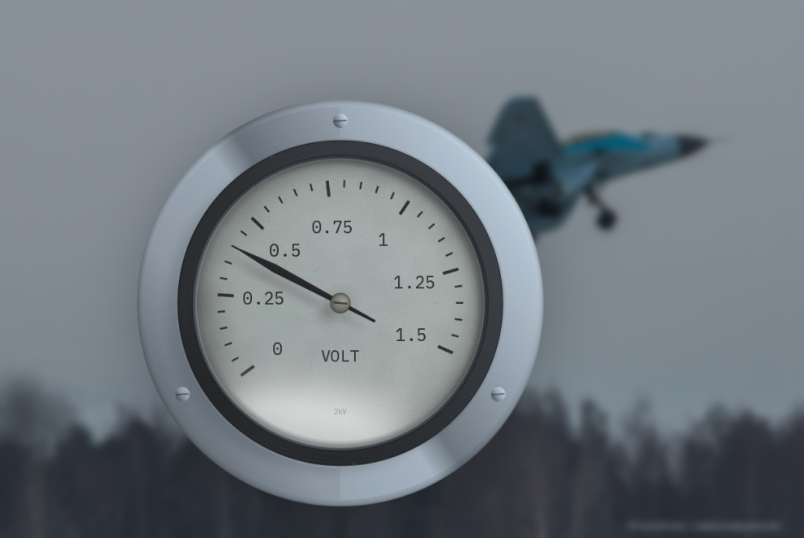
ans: 0.4; V
